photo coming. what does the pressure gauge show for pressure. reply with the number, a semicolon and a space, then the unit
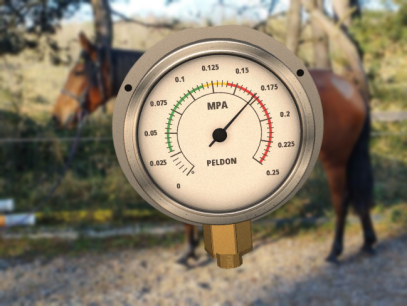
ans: 0.17; MPa
